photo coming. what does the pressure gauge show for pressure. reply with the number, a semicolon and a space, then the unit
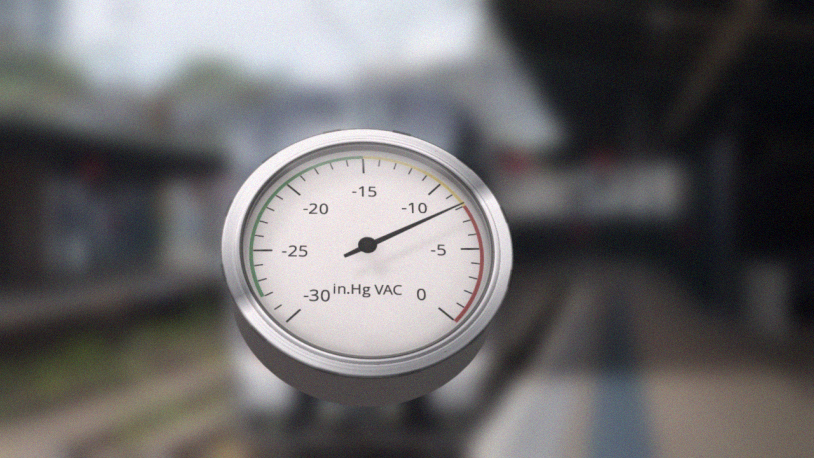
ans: -8; inHg
